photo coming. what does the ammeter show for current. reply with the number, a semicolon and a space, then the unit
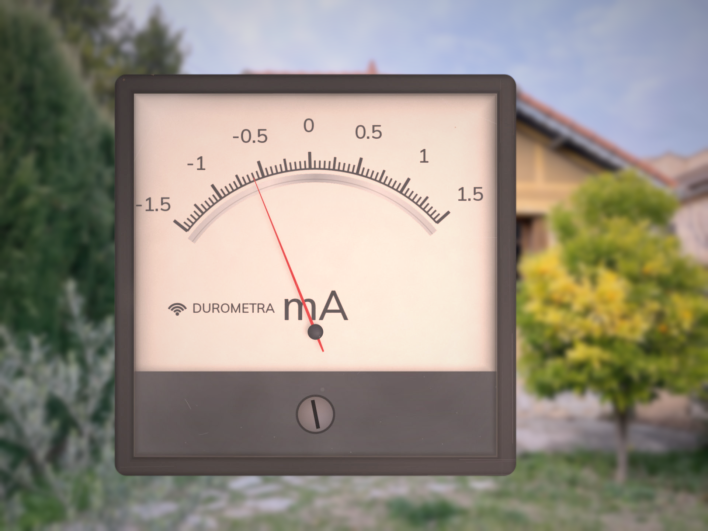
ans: -0.6; mA
